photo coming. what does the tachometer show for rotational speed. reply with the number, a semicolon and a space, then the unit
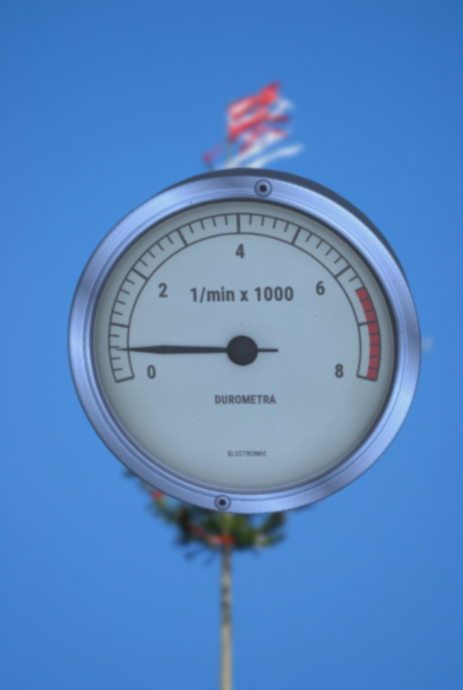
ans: 600; rpm
